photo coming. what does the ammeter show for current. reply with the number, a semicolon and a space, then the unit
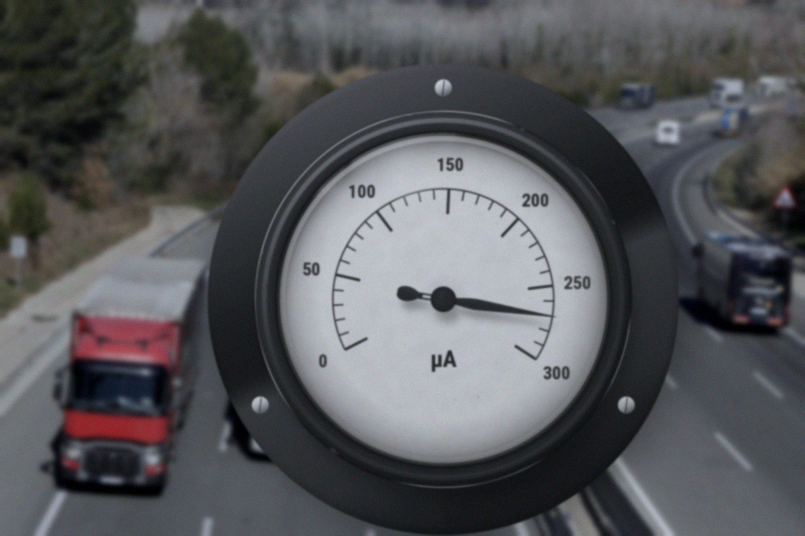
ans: 270; µA
